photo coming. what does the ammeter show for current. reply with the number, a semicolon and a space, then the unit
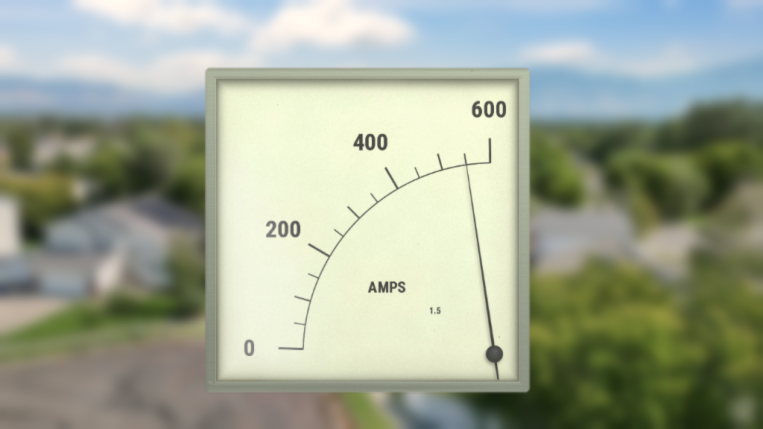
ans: 550; A
